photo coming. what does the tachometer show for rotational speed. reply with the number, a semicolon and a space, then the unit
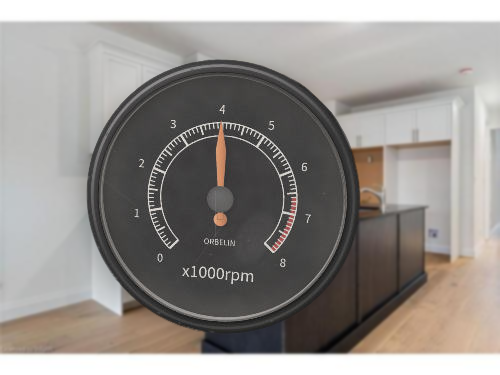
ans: 4000; rpm
